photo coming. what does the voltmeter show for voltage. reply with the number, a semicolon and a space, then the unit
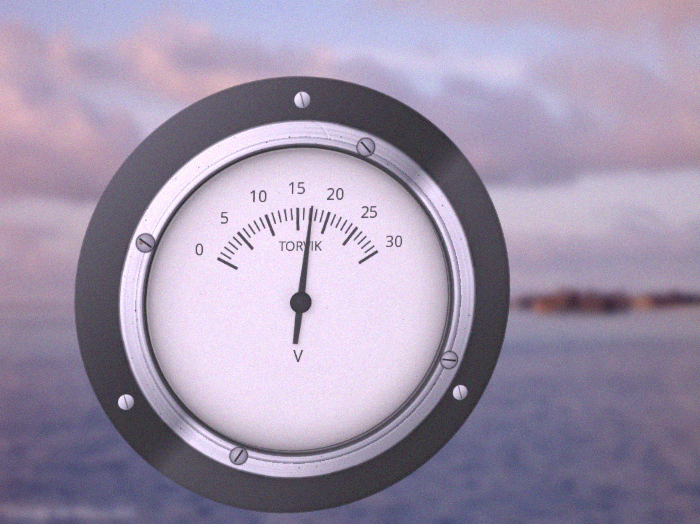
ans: 17; V
